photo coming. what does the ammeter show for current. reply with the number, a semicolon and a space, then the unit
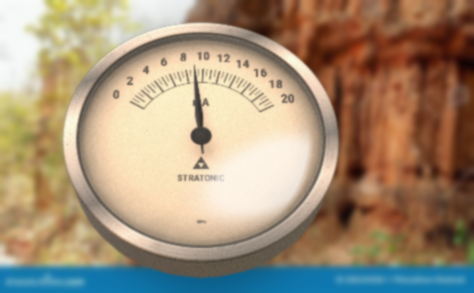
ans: 9; mA
